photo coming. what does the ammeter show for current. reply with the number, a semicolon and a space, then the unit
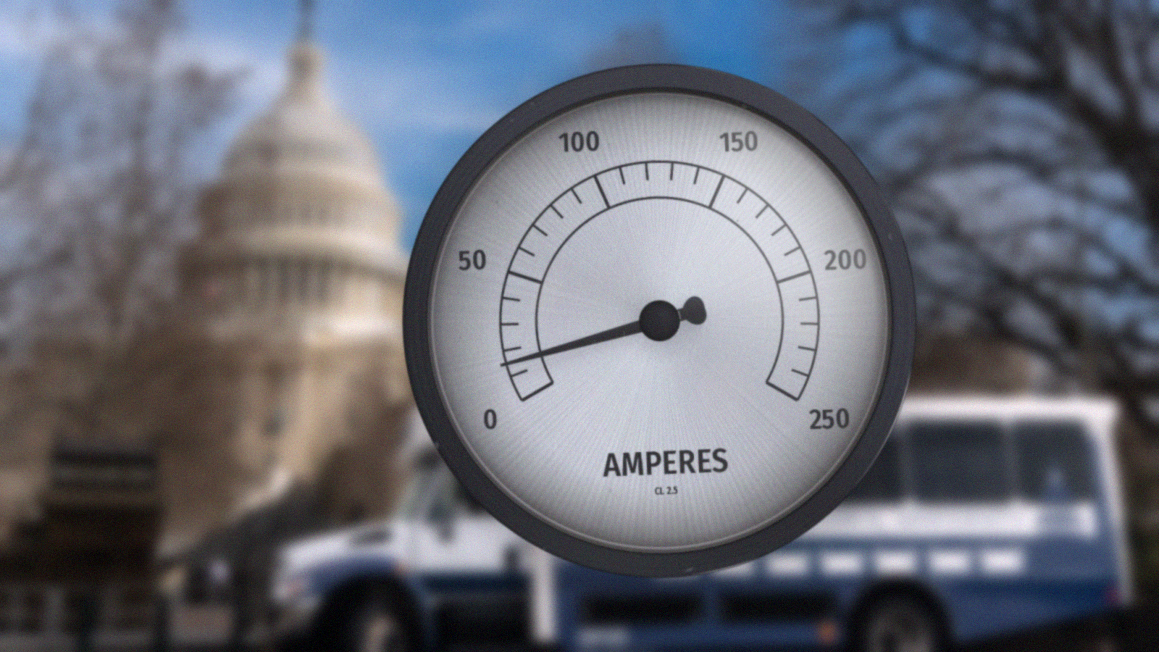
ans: 15; A
